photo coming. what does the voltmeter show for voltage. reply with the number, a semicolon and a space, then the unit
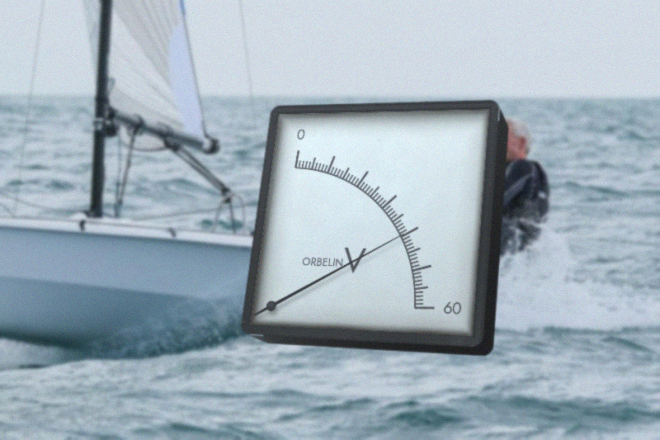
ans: 40; V
